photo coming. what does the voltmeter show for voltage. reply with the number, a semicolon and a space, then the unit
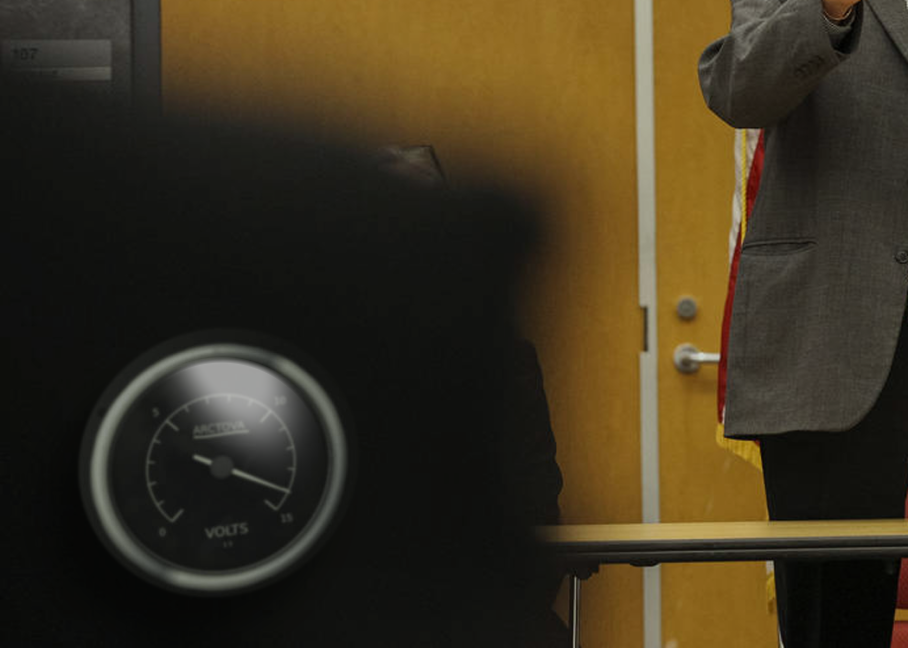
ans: 14; V
